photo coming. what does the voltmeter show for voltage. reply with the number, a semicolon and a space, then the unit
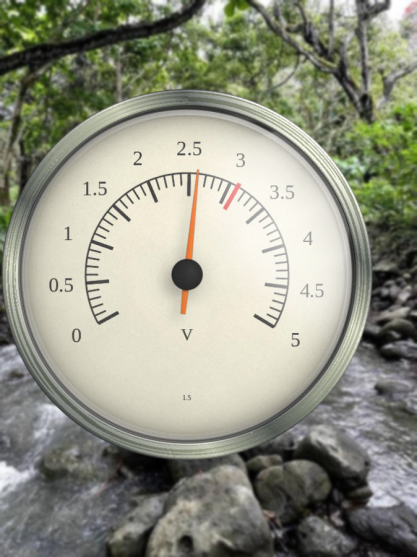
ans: 2.6; V
